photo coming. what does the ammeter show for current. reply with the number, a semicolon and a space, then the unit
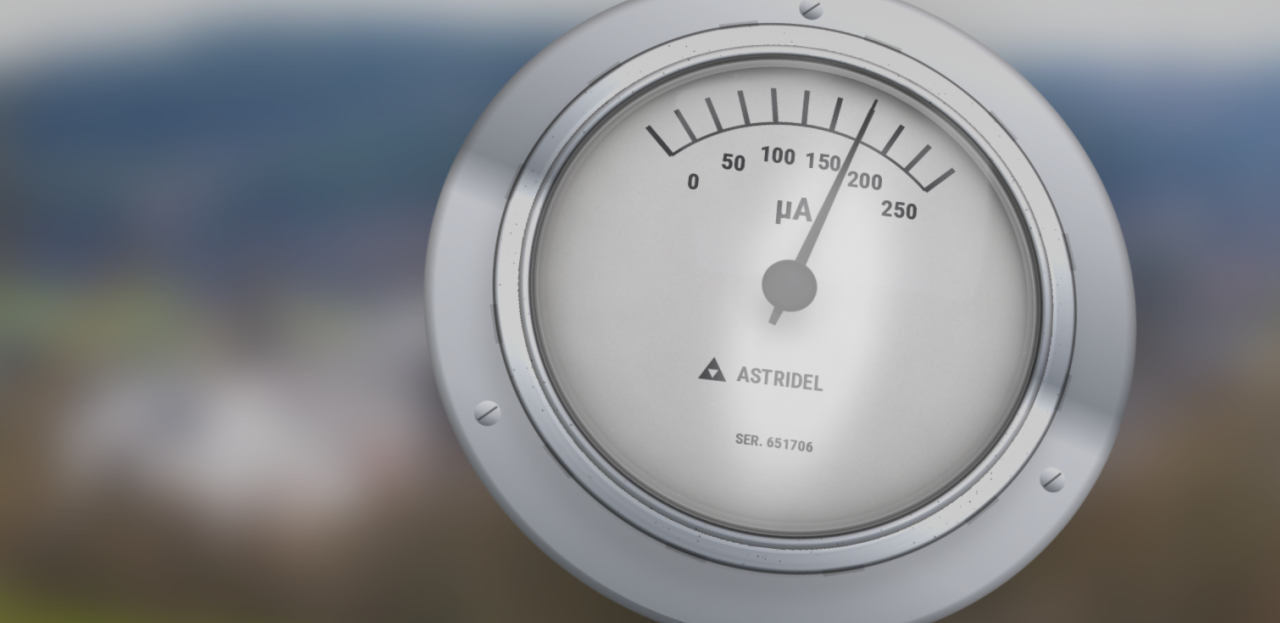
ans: 175; µA
